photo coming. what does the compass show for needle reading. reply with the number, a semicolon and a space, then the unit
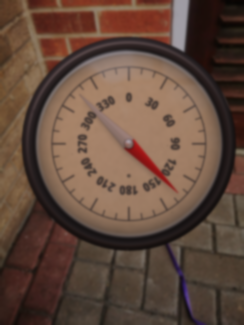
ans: 135; °
